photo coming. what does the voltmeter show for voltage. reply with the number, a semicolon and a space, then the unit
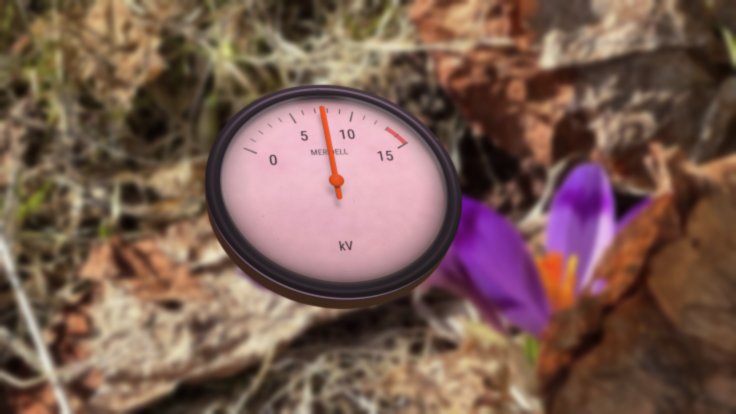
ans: 7.5; kV
